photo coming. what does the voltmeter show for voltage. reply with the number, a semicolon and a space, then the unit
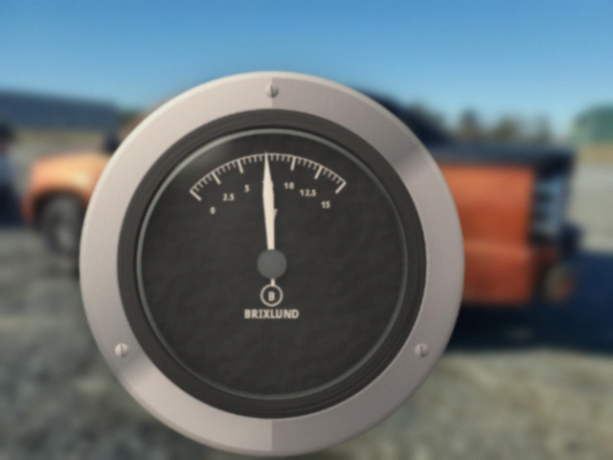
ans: 7.5; V
